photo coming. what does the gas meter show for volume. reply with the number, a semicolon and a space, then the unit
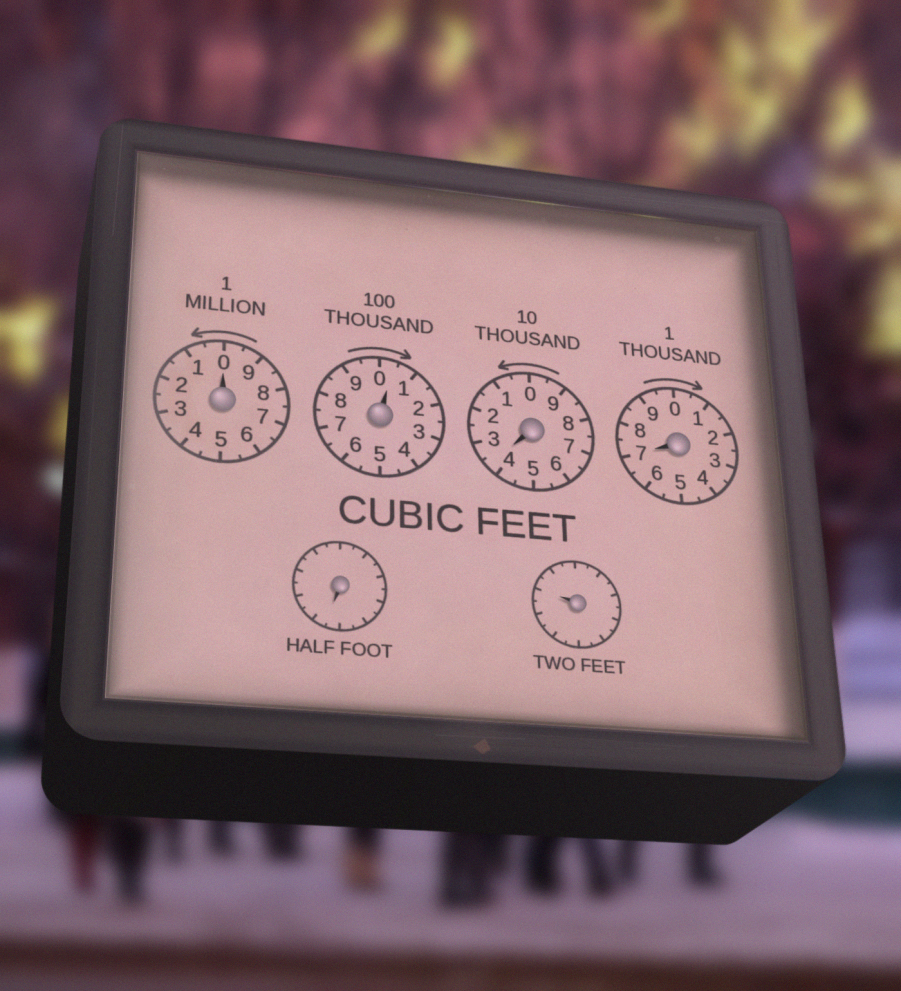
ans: 3700; ft³
